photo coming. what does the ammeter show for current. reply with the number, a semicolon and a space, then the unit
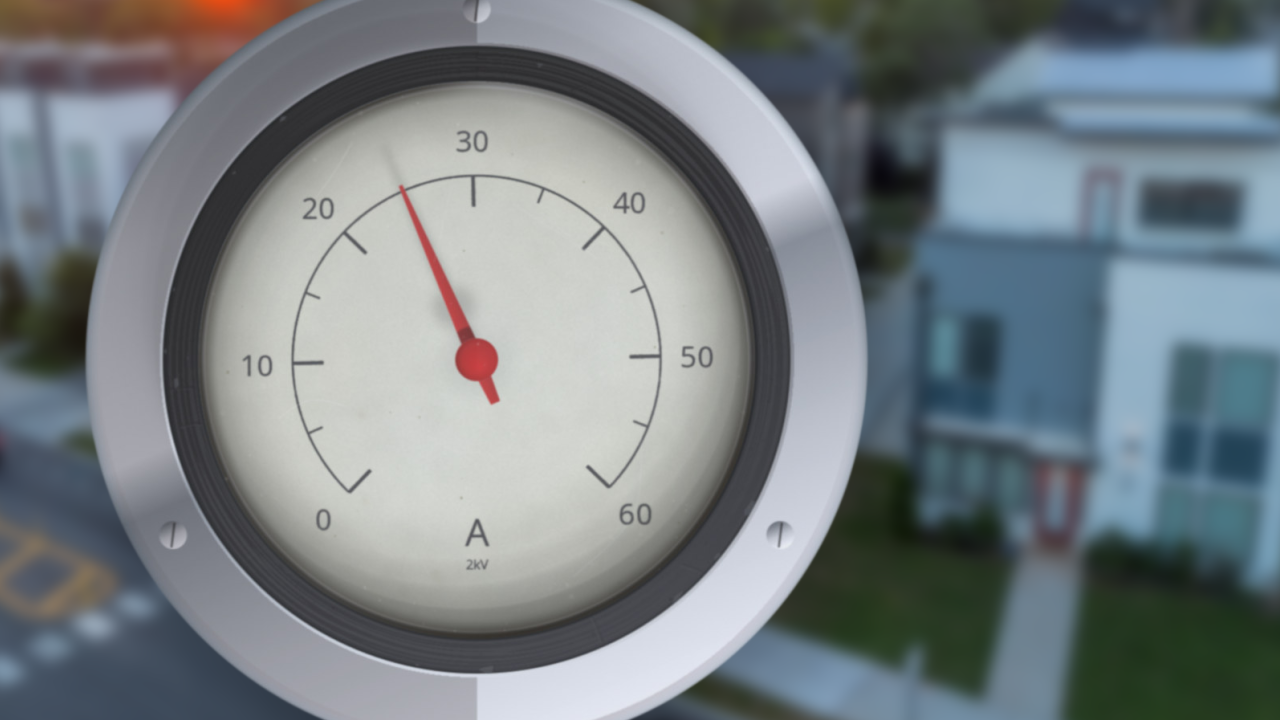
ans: 25; A
